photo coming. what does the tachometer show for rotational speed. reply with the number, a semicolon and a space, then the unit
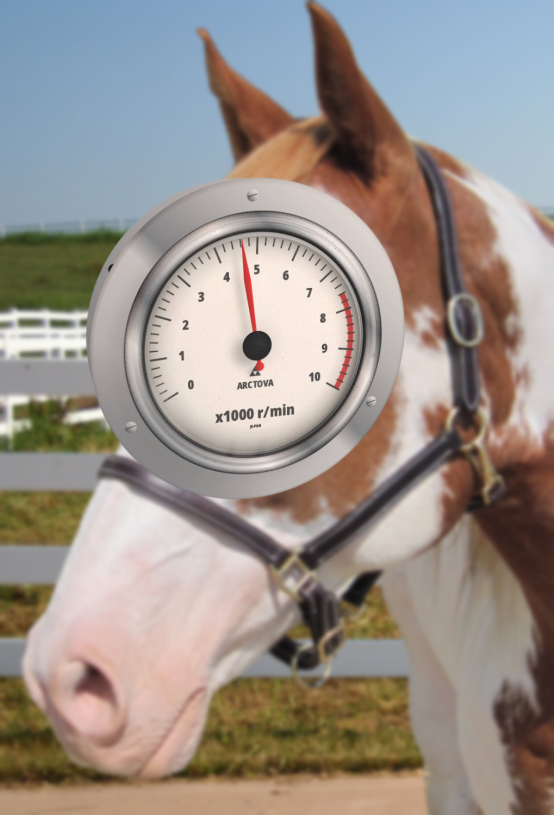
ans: 4600; rpm
